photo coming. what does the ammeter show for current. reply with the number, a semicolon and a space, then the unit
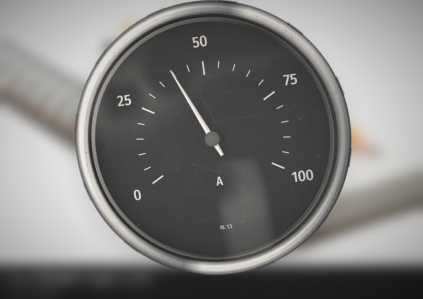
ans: 40; A
